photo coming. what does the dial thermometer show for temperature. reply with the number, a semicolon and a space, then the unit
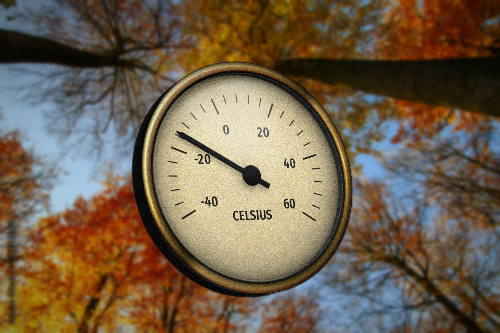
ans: -16; °C
